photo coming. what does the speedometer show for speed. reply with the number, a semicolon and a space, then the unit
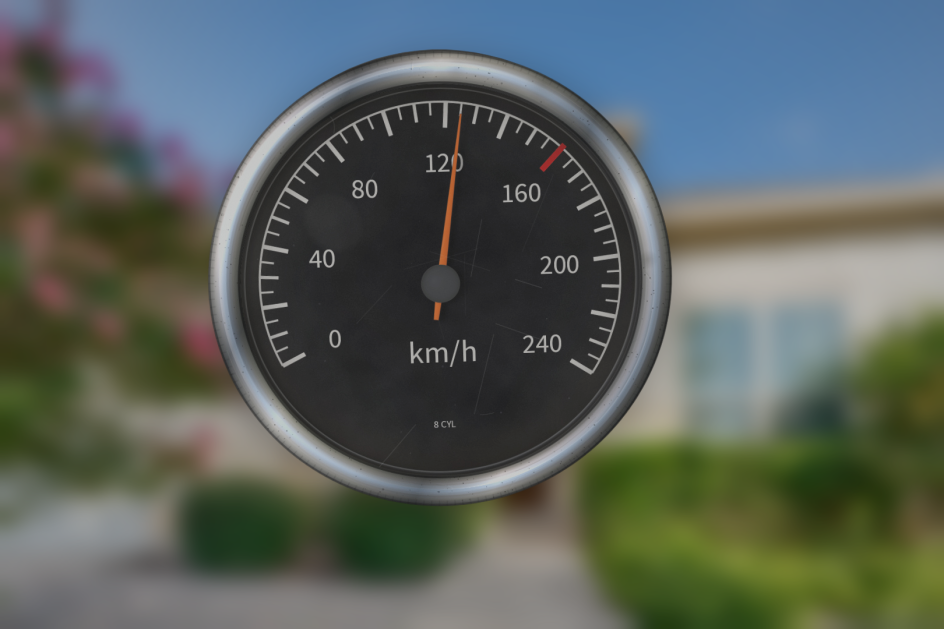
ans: 125; km/h
